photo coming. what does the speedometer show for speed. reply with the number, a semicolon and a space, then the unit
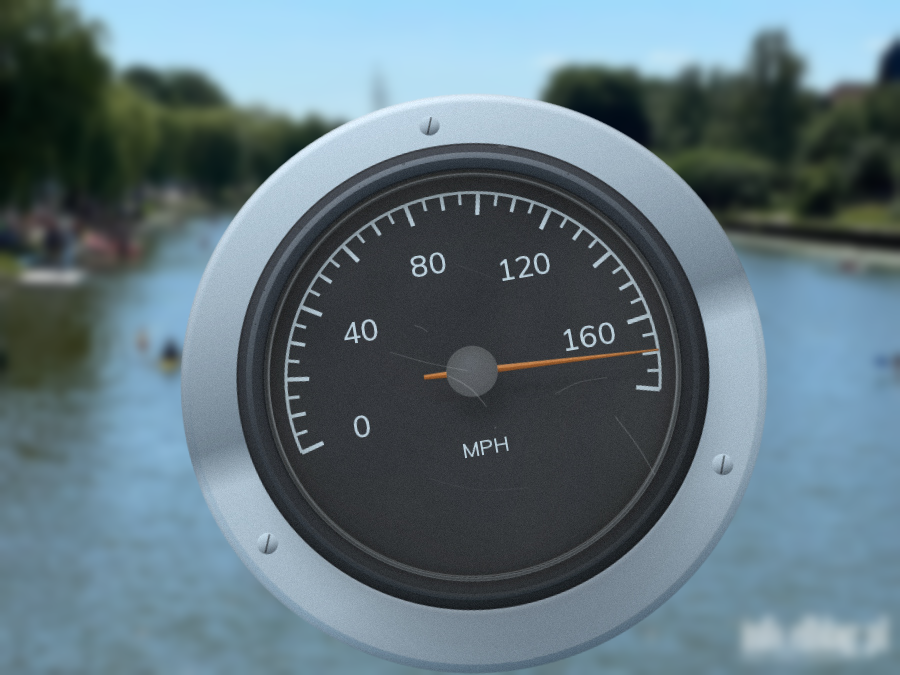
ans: 170; mph
